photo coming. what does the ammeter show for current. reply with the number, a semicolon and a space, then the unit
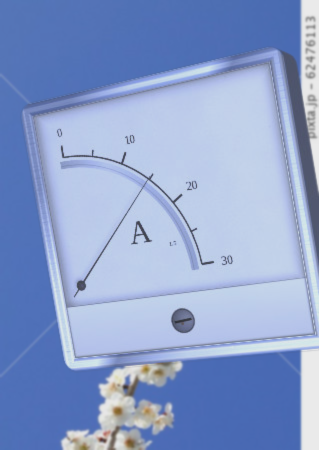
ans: 15; A
